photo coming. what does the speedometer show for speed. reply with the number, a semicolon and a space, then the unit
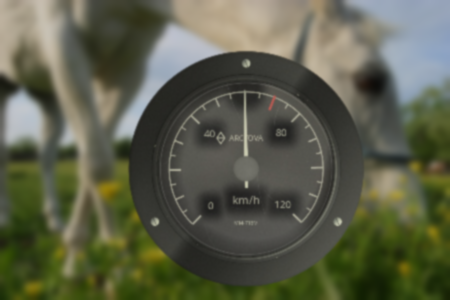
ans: 60; km/h
